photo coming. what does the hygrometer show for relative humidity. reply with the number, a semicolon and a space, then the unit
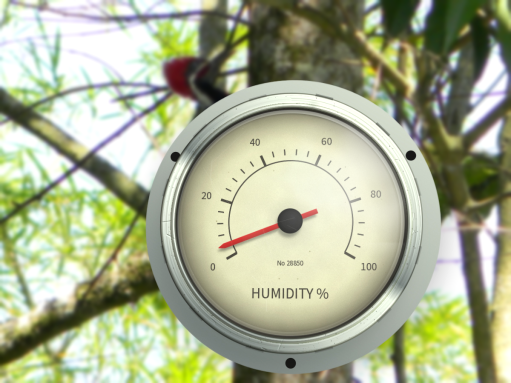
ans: 4; %
